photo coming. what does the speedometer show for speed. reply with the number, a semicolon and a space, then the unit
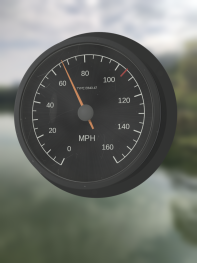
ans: 67.5; mph
